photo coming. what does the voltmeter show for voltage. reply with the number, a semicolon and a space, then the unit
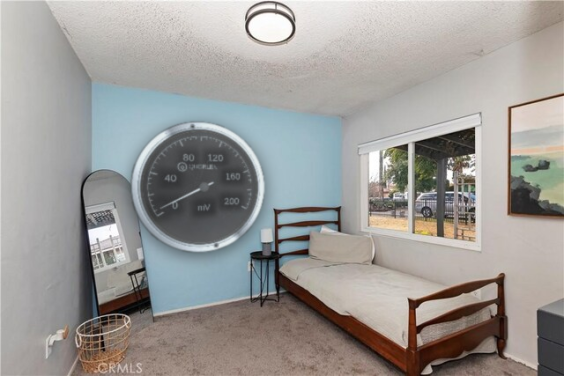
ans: 5; mV
